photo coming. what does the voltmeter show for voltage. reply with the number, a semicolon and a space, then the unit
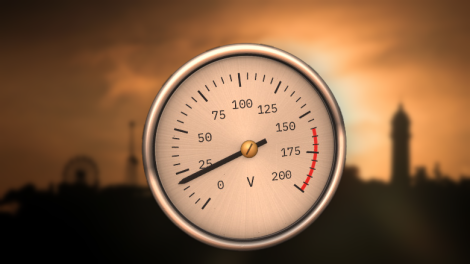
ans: 20; V
